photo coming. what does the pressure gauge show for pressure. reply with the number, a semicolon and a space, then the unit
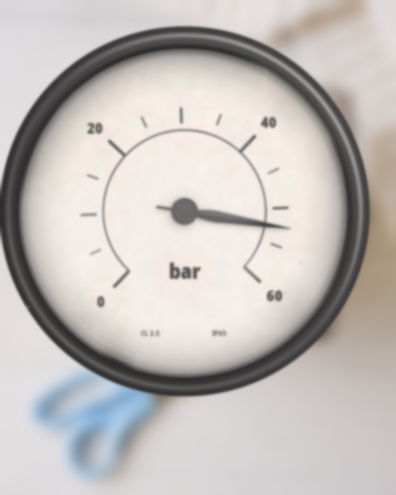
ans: 52.5; bar
